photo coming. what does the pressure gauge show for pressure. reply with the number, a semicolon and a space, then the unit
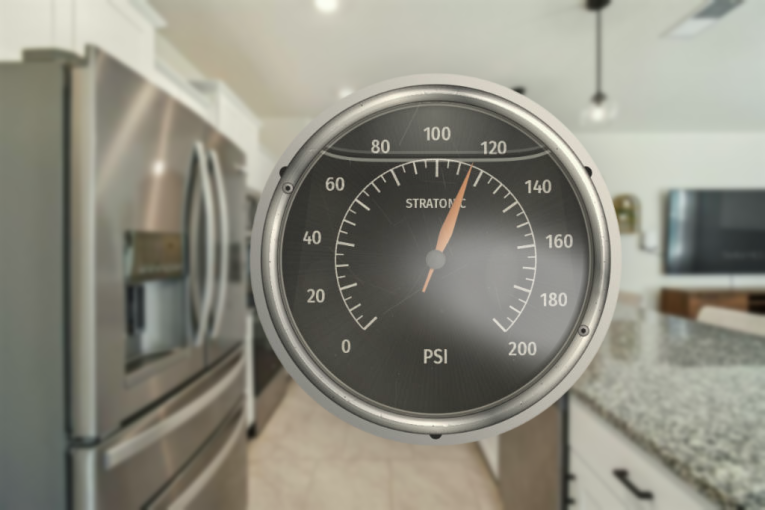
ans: 115; psi
